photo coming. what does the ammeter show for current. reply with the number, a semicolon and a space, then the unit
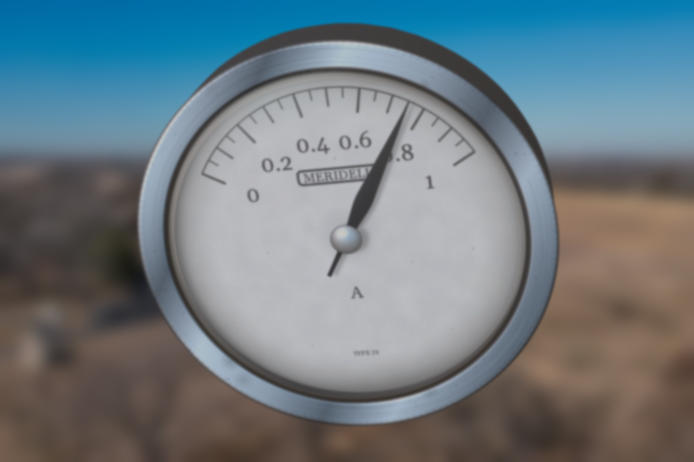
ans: 0.75; A
